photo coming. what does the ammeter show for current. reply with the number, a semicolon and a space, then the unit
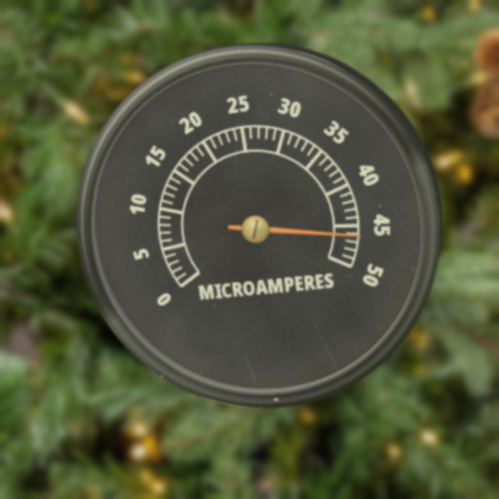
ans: 46; µA
